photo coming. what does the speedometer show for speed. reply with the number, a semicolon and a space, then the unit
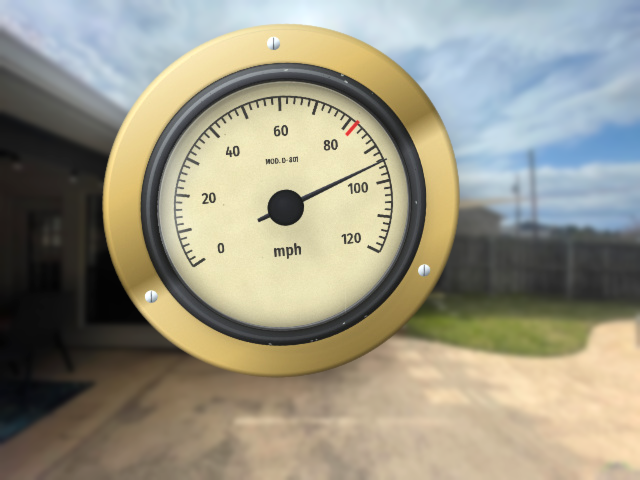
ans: 94; mph
